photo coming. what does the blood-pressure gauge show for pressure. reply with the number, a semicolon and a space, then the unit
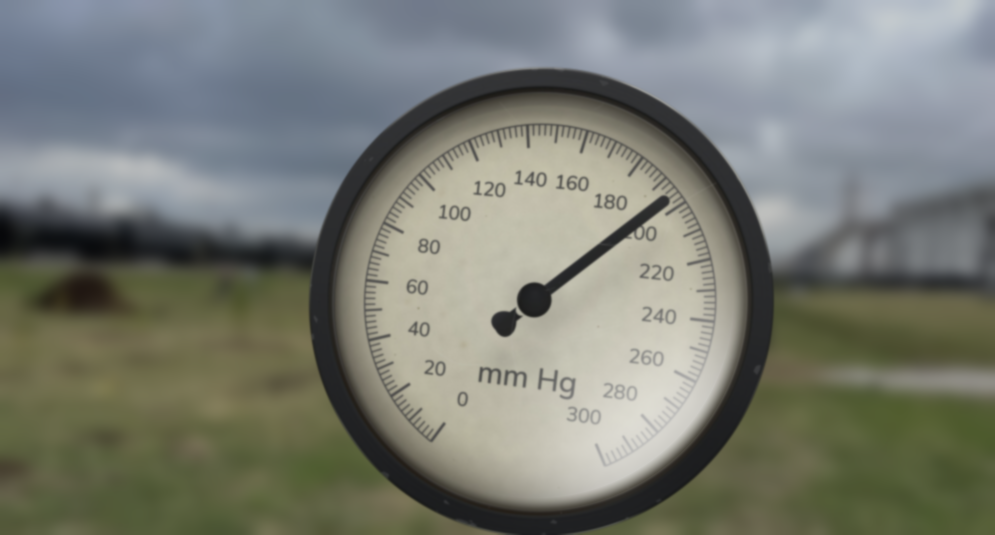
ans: 196; mmHg
